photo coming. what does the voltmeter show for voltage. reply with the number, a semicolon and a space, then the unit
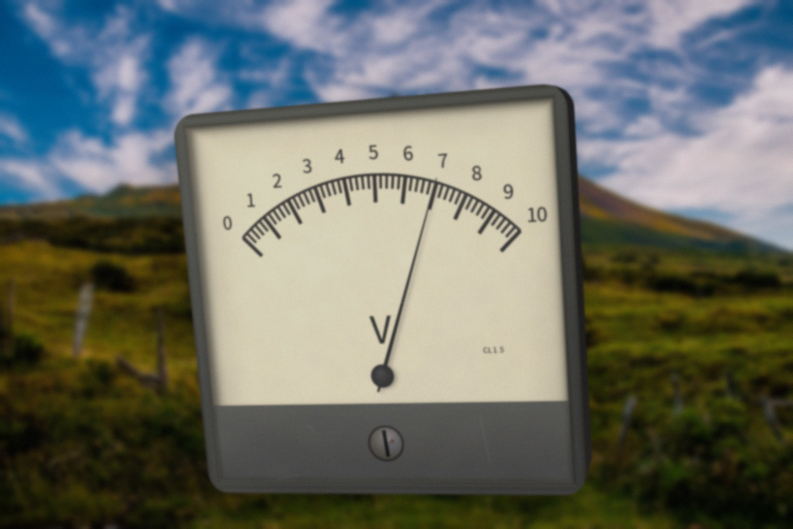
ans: 7; V
